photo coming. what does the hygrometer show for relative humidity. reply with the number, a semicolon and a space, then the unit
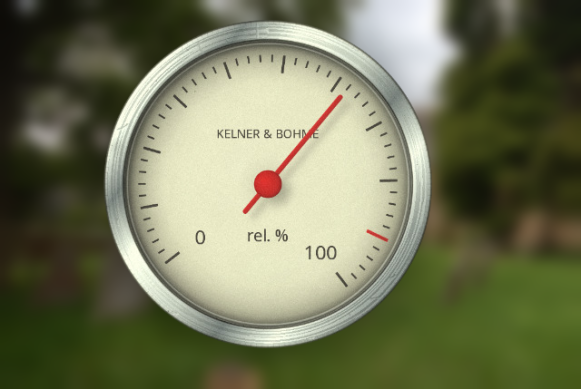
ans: 62; %
